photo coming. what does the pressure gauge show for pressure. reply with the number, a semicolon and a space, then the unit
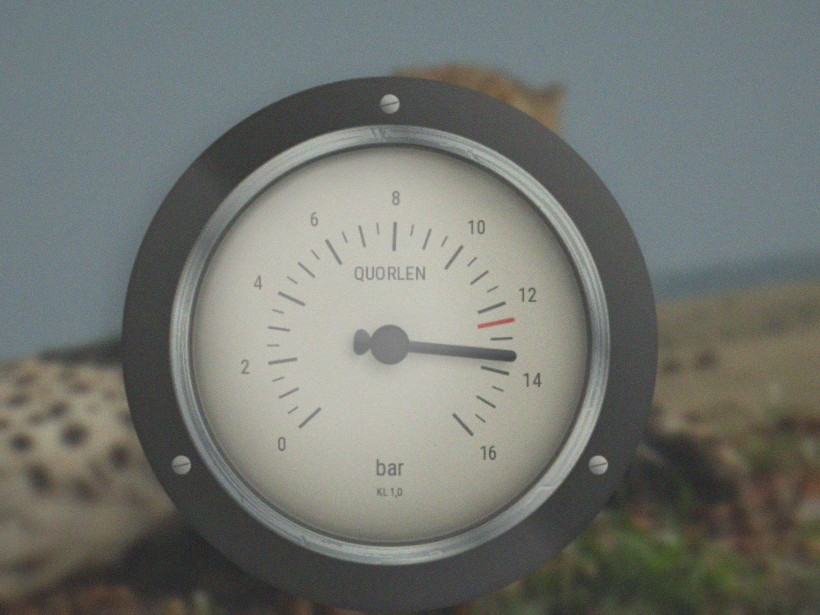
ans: 13.5; bar
